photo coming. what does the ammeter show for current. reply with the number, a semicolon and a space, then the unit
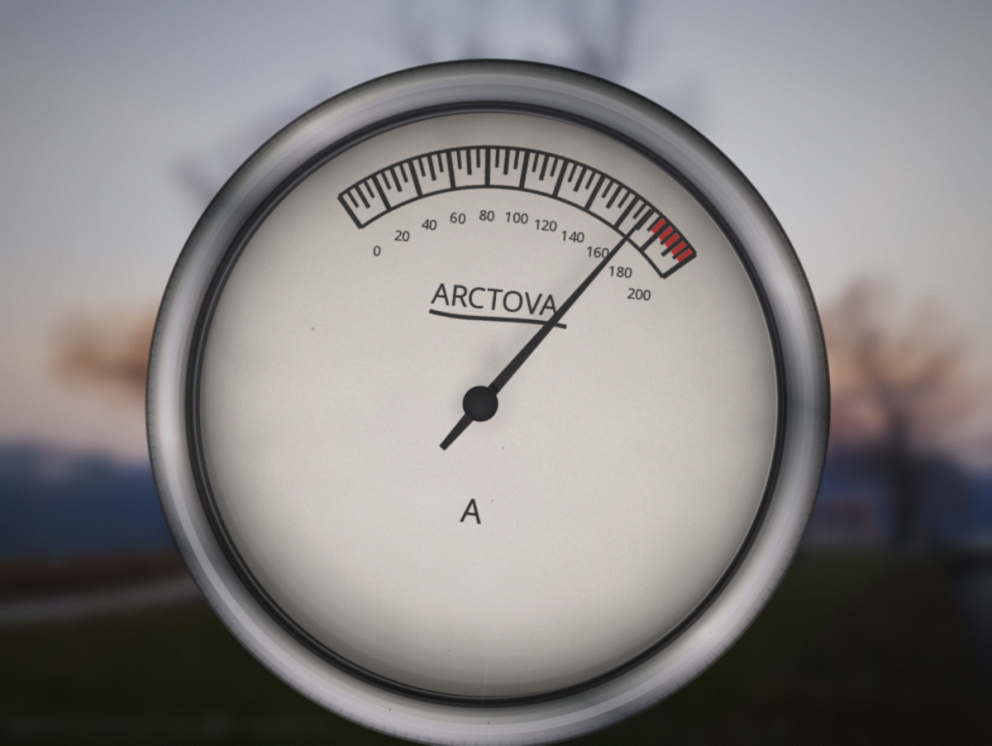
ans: 170; A
